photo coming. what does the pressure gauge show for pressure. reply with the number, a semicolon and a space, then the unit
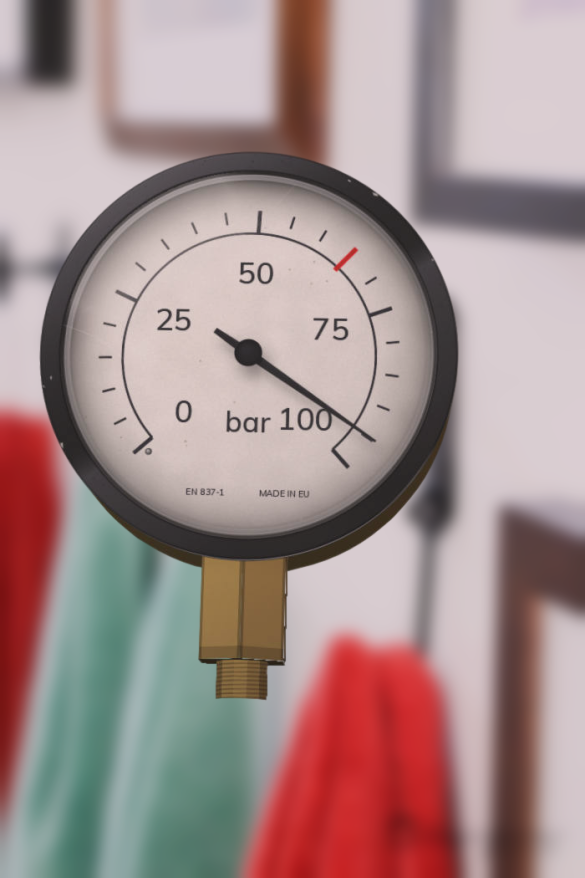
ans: 95; bar
